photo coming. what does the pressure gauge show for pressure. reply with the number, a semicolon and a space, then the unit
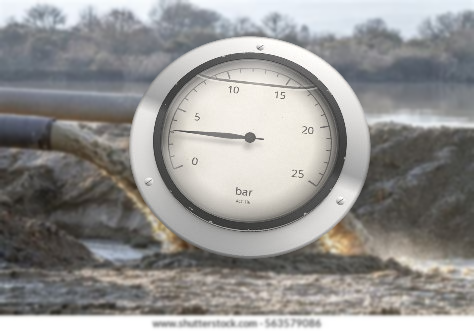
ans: 3; bar
